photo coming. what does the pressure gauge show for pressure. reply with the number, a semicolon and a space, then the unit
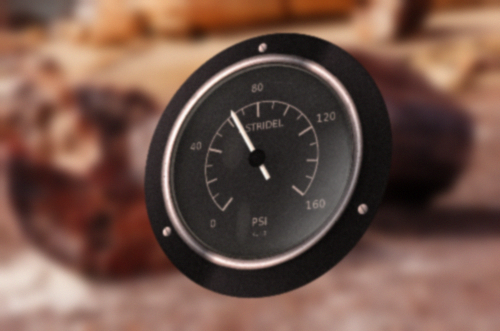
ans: 65; psi
